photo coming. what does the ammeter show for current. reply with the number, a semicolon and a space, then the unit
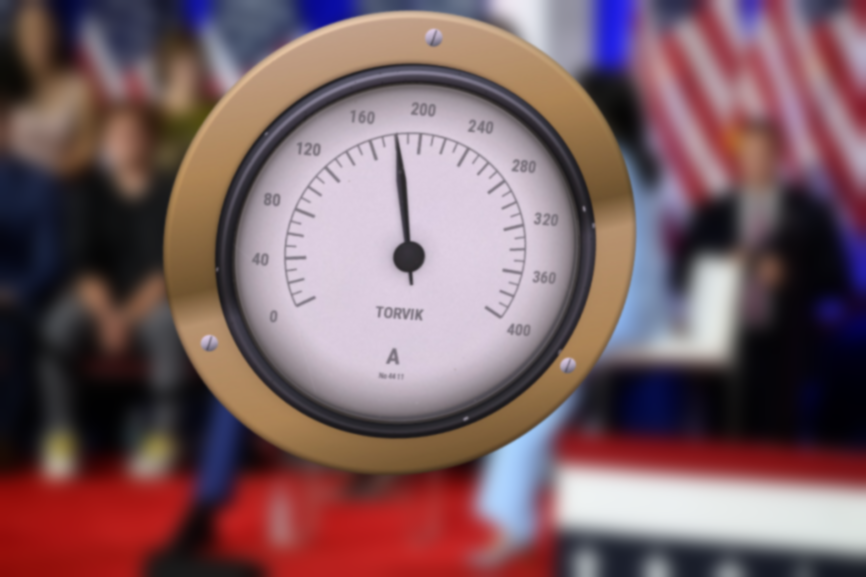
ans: 180; A
